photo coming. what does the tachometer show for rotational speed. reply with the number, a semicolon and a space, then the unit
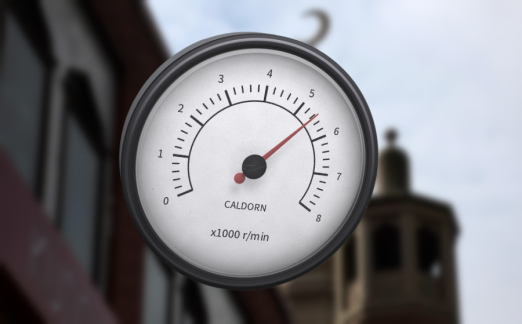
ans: 5400; rpm
